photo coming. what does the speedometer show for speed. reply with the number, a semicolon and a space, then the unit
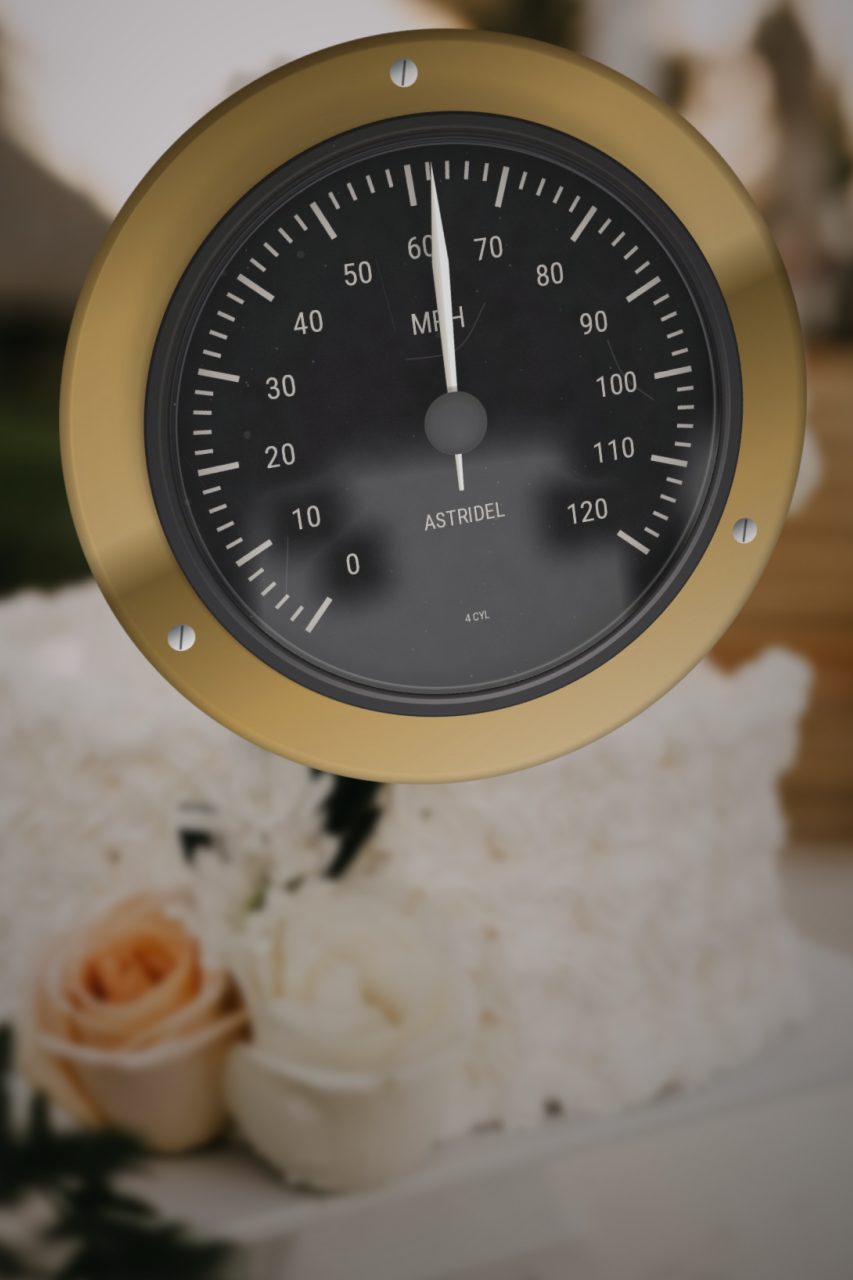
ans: 62; mph
